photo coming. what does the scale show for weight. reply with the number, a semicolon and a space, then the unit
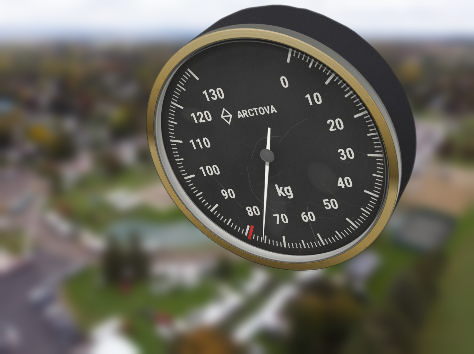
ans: 75; kg
